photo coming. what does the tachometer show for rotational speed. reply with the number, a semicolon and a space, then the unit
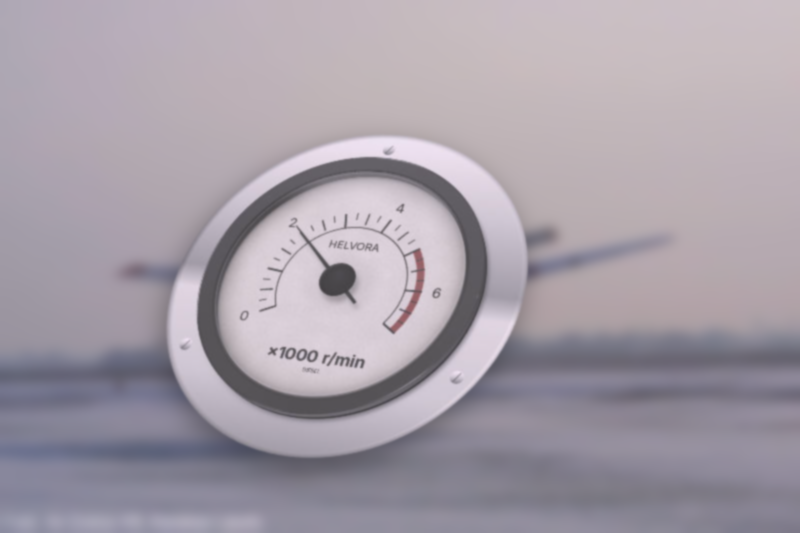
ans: 2000; rpm
